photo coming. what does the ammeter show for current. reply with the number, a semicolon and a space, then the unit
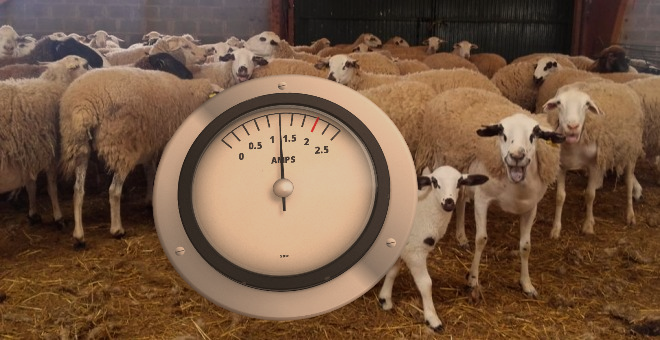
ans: 1.25; A
